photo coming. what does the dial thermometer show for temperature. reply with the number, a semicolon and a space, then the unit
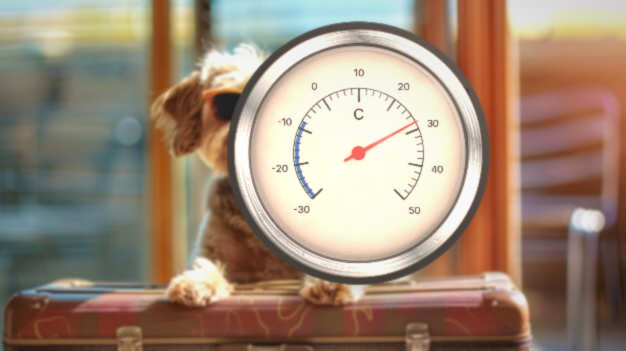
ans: 28; °C
